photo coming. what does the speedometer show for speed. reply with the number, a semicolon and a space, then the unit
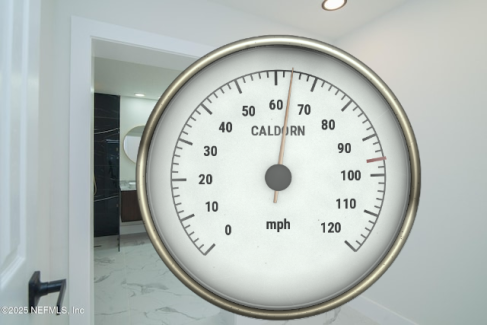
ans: 64; mph
